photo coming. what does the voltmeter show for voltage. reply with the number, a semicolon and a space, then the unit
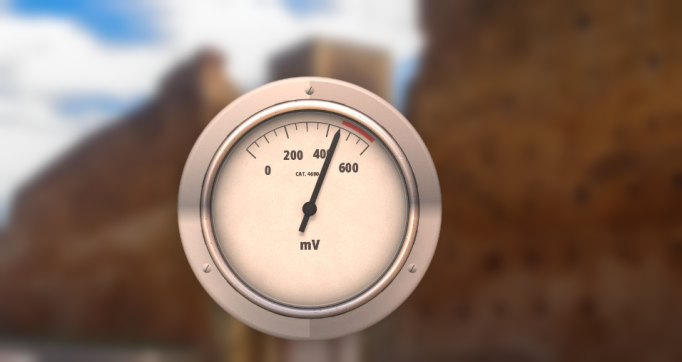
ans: 450; mV
